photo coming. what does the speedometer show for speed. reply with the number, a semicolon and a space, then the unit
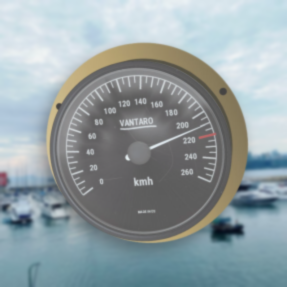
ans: 210; km/h
